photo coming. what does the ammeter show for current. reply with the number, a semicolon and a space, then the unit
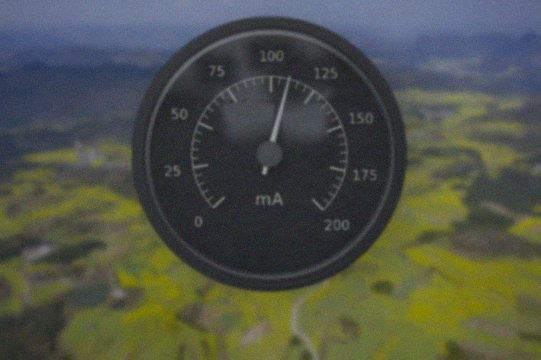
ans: 110; mA
